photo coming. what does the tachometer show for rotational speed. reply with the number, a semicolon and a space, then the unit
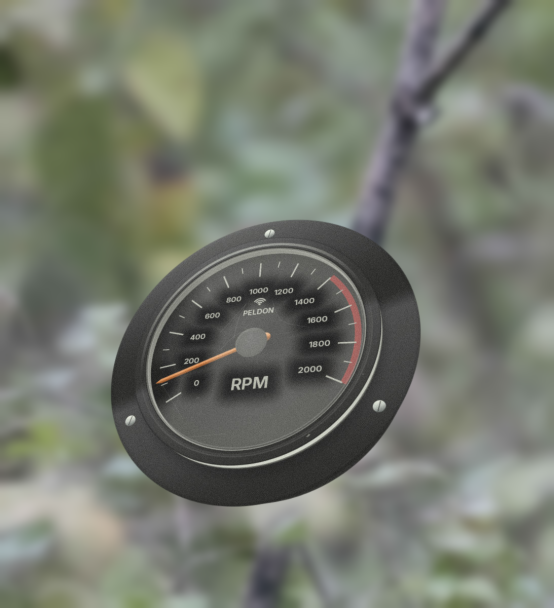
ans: 100; rpm
